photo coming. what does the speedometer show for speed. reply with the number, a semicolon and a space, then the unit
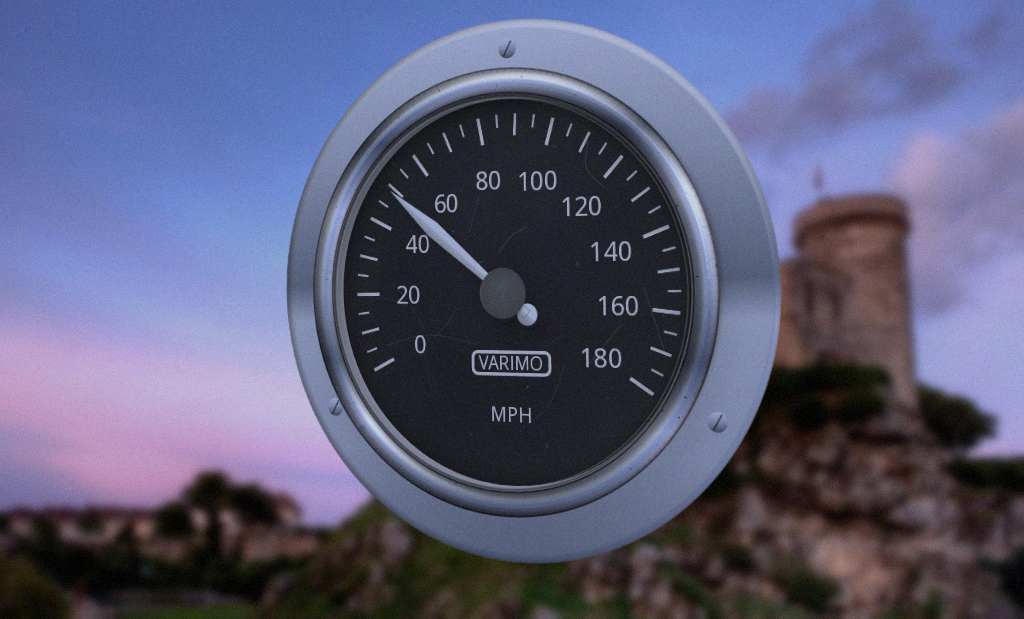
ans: 50; mph
